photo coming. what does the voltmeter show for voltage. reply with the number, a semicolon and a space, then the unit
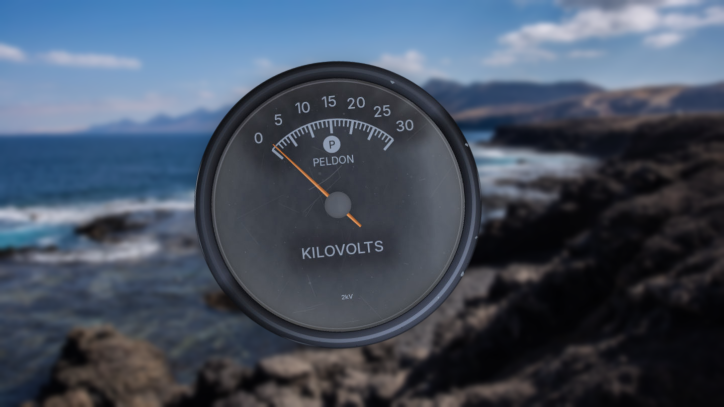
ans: 1; kV
